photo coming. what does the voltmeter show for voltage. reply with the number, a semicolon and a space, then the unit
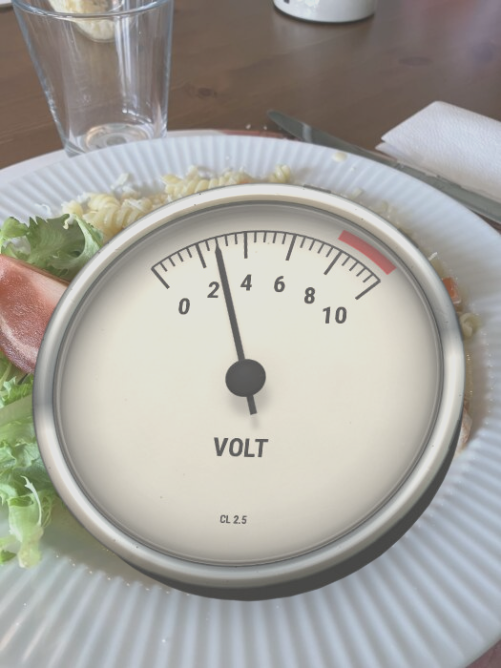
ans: 2.8; V
